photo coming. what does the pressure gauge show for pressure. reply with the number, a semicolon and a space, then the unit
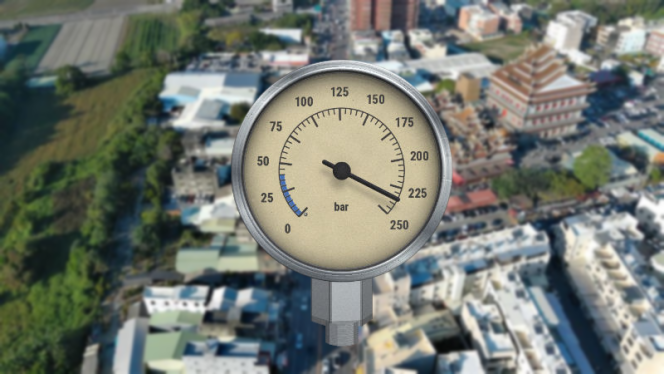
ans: 235; bar
